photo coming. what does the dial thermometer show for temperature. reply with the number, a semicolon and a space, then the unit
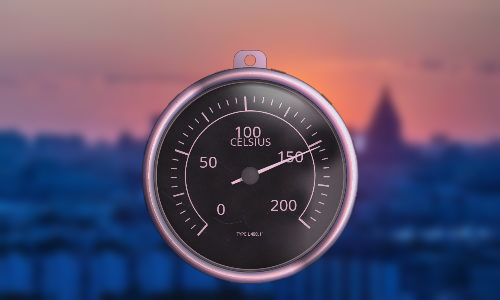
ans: 152.5; °C
